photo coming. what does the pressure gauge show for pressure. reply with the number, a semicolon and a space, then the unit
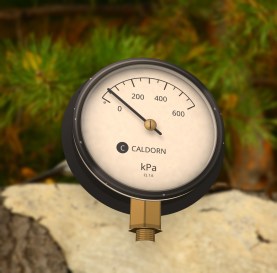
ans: 50; kPa
